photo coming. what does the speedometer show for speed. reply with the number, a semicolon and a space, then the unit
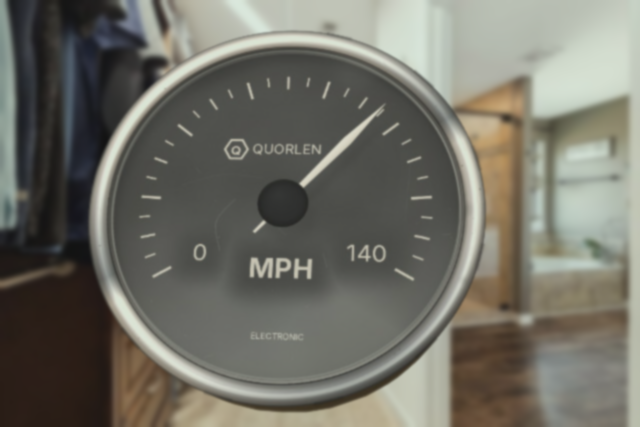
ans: 95; mph
